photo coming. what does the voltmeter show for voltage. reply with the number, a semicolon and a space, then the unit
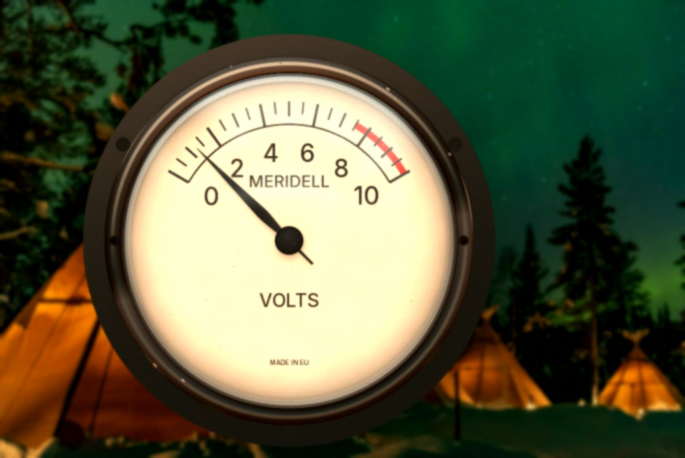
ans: 1.25; V
